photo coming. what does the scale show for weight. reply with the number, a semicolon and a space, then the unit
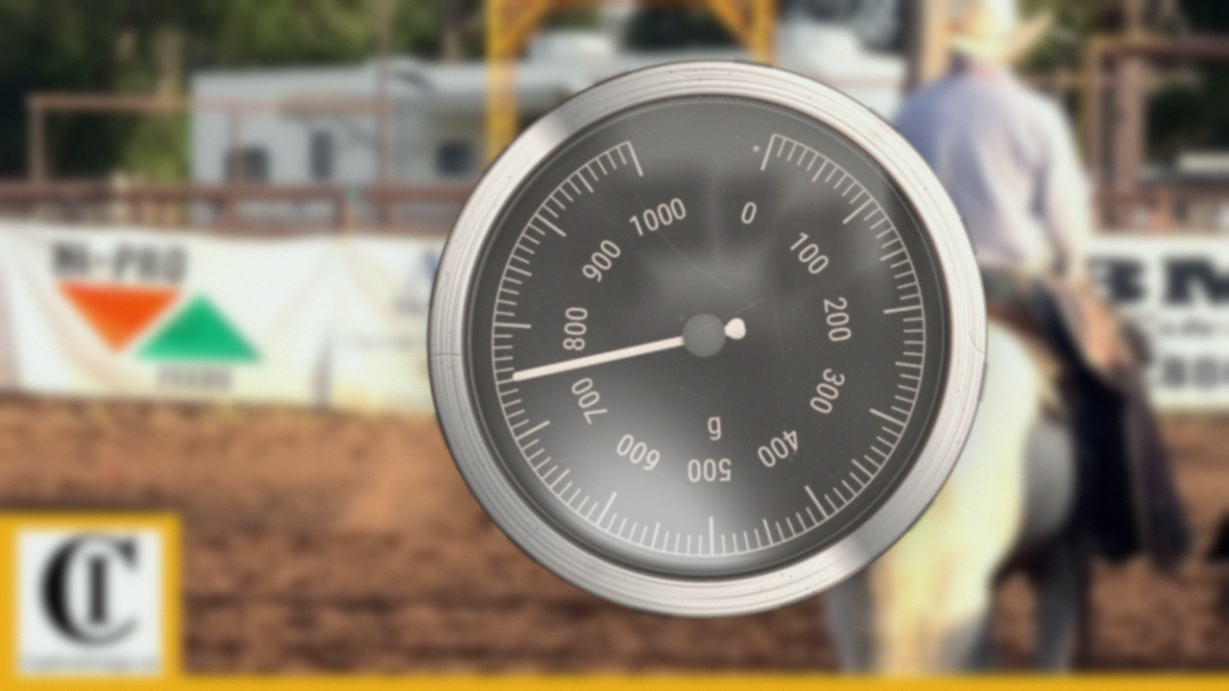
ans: 750; g
